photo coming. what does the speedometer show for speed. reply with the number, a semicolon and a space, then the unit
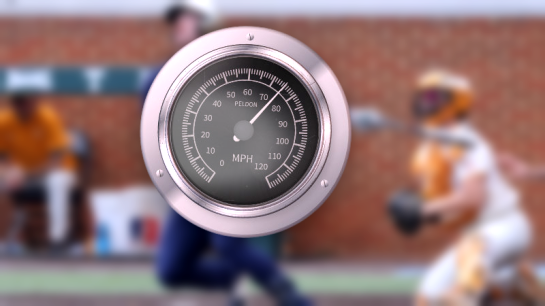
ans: 75; mph
